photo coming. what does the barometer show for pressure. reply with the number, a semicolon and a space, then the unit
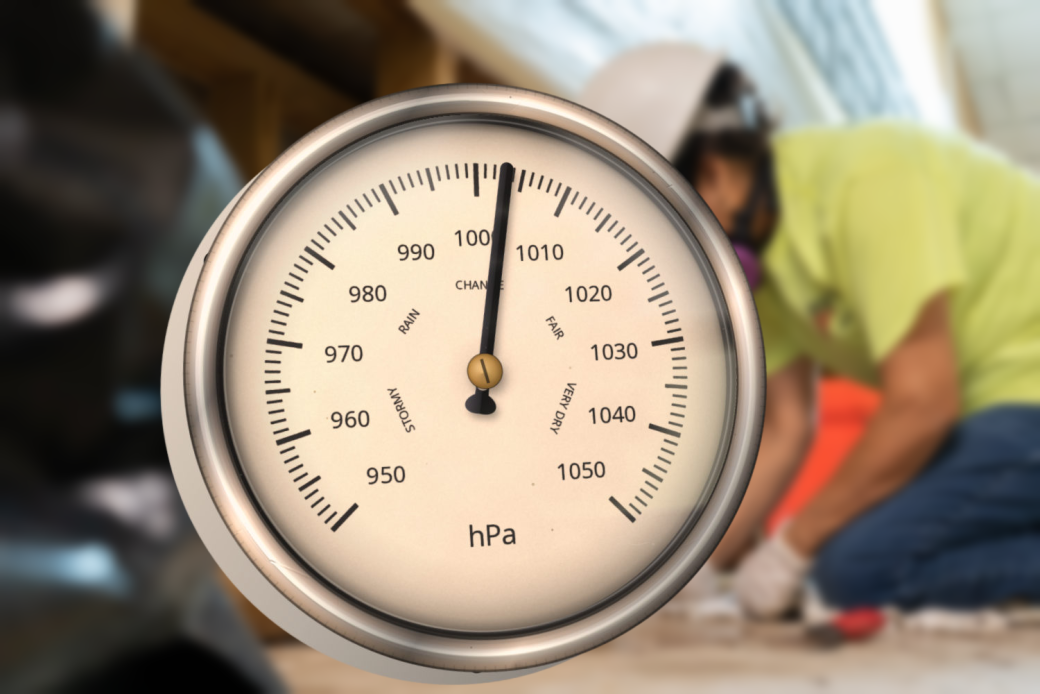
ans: 1003; hPa
